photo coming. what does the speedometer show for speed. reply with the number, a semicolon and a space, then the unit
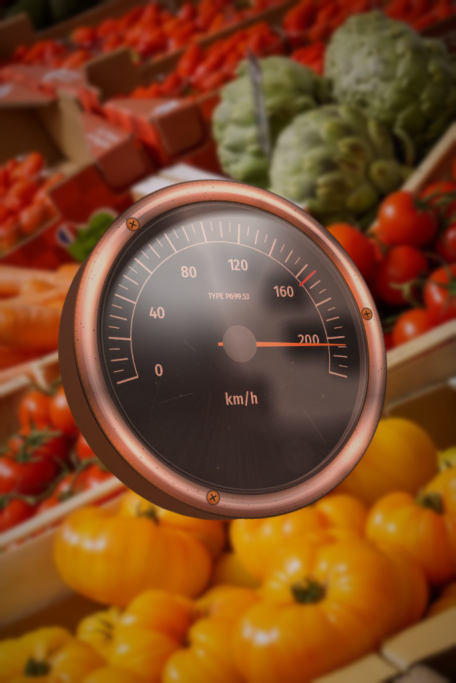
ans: 205; km/h
